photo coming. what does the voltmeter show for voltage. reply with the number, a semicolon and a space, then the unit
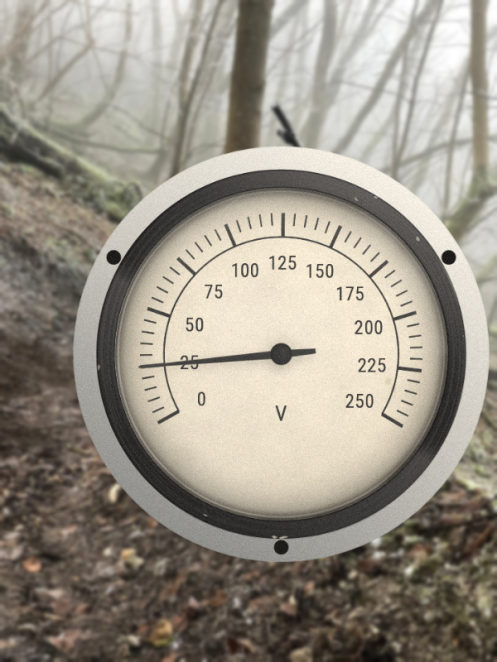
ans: 25; V
